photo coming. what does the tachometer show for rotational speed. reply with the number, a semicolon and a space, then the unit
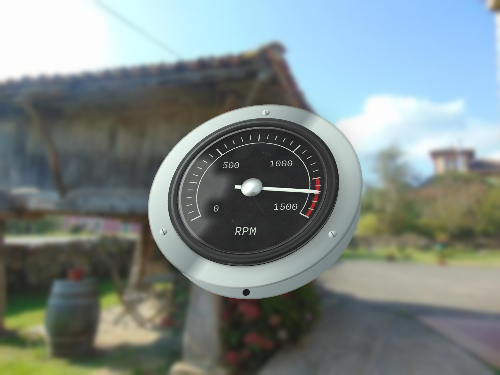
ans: 1350; rpm
